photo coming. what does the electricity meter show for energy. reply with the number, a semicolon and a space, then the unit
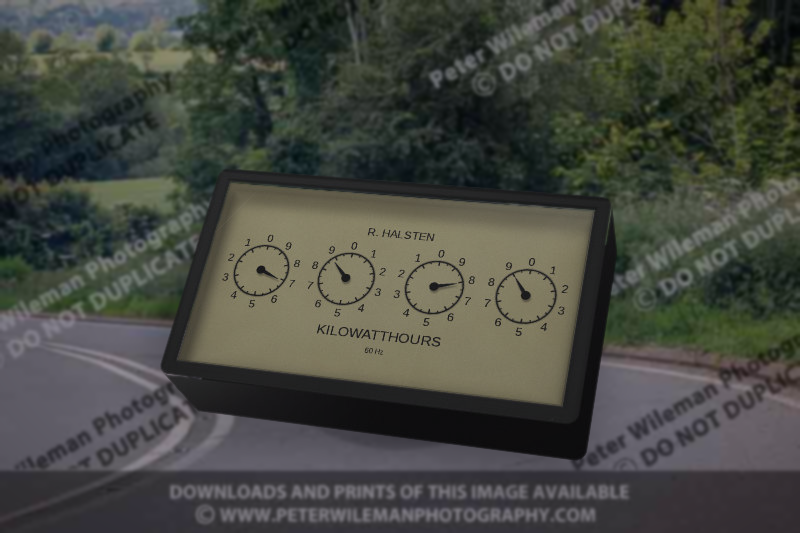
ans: 6879; kWh
